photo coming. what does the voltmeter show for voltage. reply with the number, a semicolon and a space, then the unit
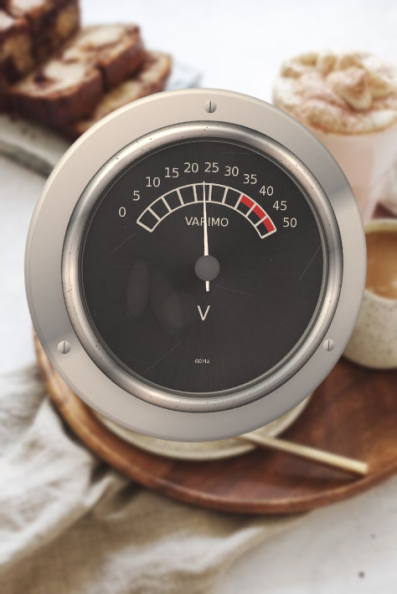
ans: 22.5; V
